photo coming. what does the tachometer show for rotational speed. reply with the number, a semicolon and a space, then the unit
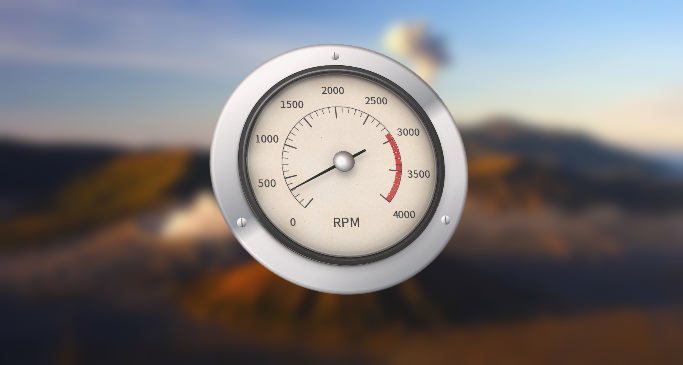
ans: 300; rpm
